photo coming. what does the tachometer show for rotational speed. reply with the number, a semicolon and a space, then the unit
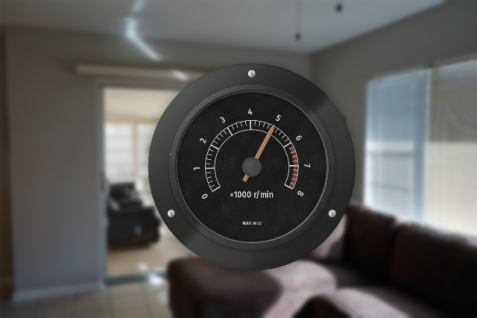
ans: 5000; rpm
